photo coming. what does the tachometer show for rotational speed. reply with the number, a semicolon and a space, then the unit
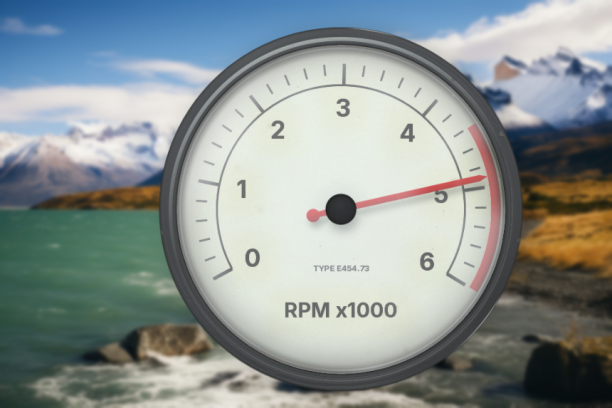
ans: 4900; rpm
